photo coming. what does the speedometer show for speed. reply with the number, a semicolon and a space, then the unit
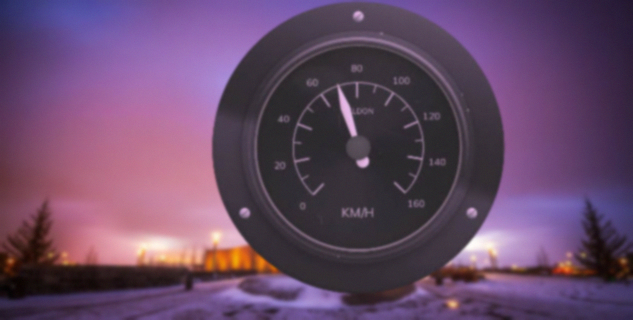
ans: 70; km/h
